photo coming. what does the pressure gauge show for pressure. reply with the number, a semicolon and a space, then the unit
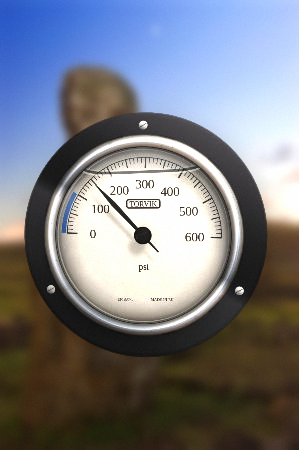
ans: 150; psi
